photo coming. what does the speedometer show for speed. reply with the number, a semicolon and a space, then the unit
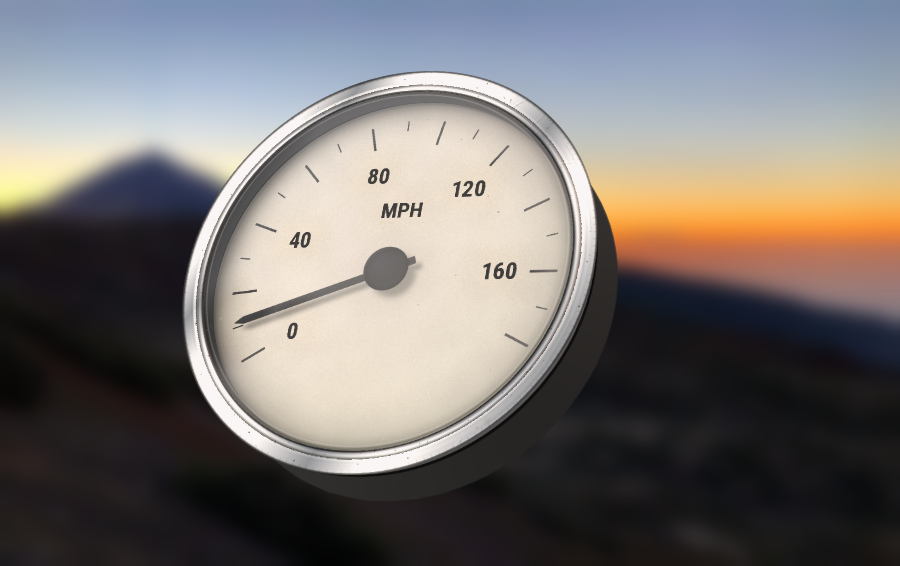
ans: 10; mph
